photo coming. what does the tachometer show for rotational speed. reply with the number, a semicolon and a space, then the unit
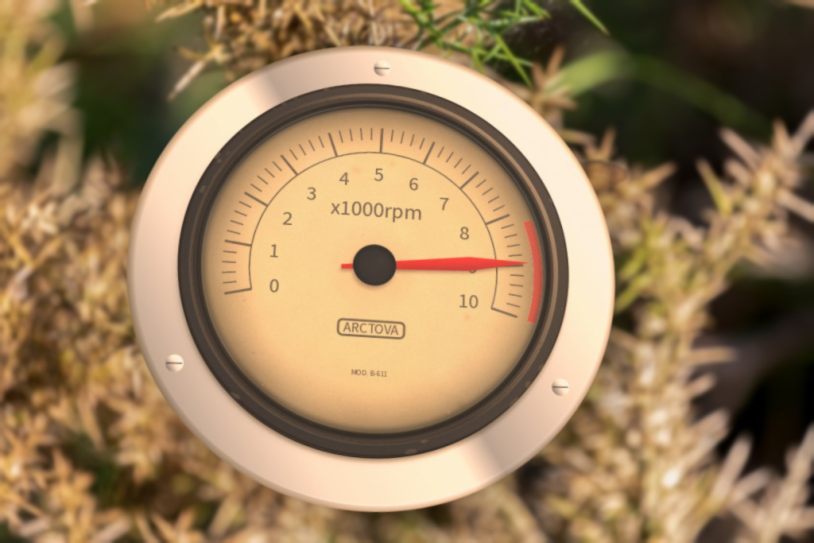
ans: 9000; rpm
